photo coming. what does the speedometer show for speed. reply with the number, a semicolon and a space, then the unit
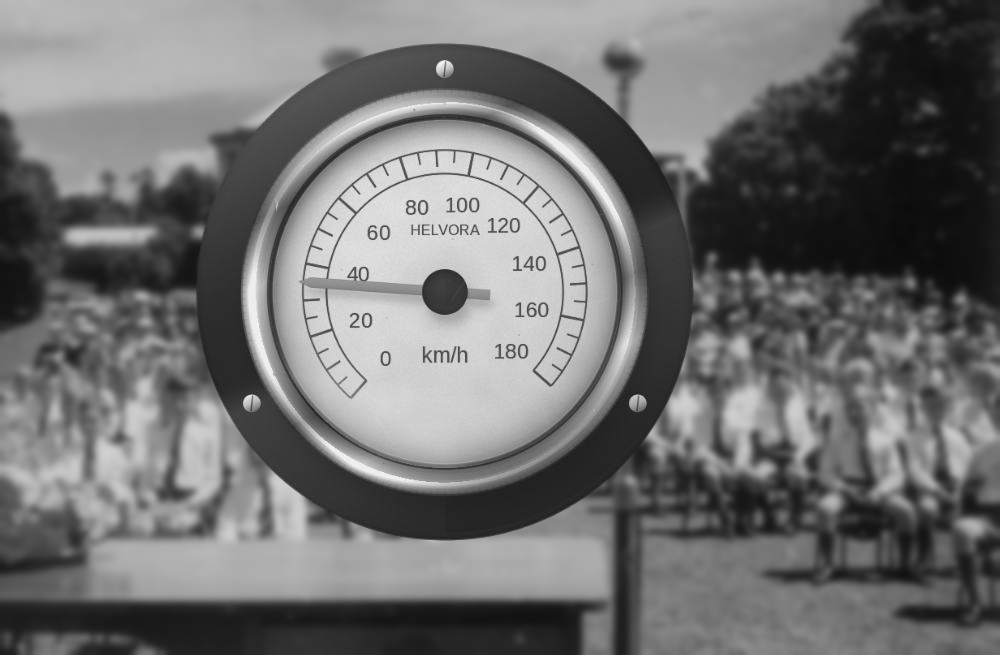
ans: 35; km/h
